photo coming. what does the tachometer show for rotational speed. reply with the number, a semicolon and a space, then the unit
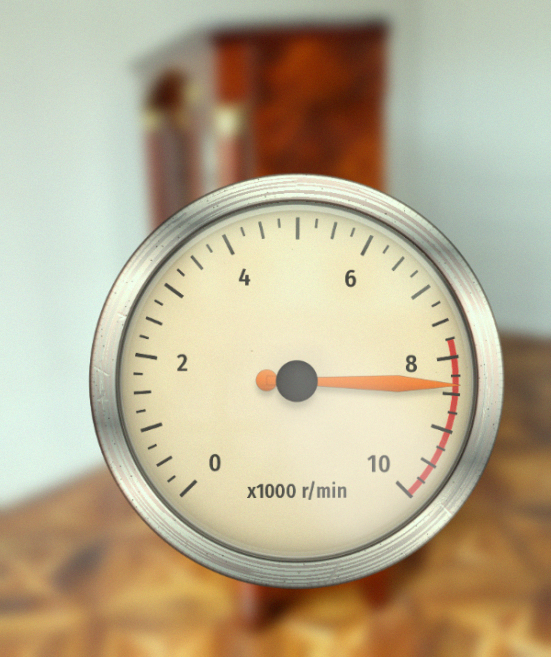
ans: 8375; rpm
